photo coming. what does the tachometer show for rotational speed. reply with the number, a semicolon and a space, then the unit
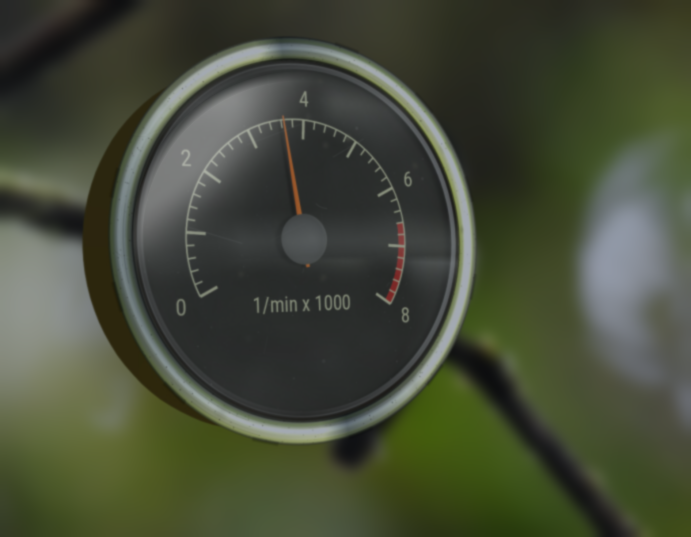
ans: 3600; rpm
